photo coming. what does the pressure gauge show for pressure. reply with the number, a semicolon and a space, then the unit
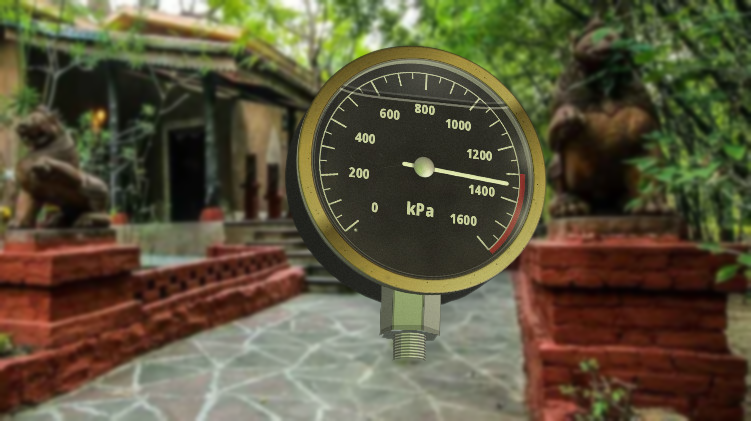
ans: 1350; kPa
